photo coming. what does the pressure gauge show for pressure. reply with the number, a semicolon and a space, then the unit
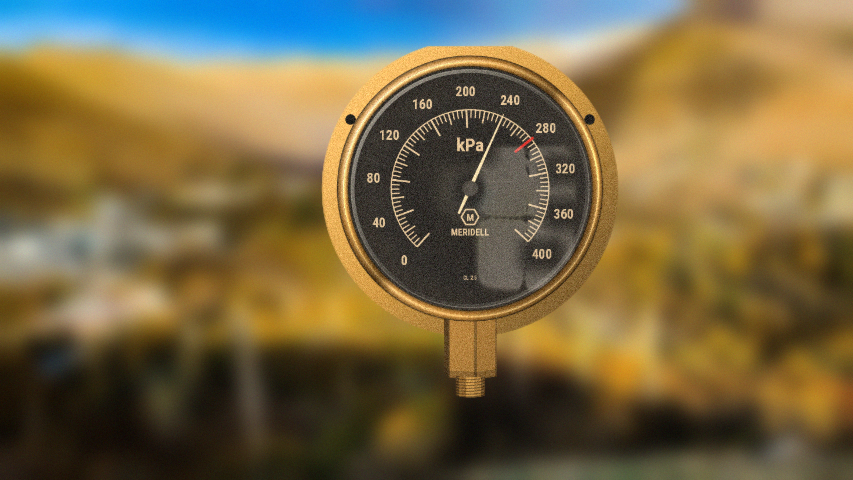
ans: 240; kPa
